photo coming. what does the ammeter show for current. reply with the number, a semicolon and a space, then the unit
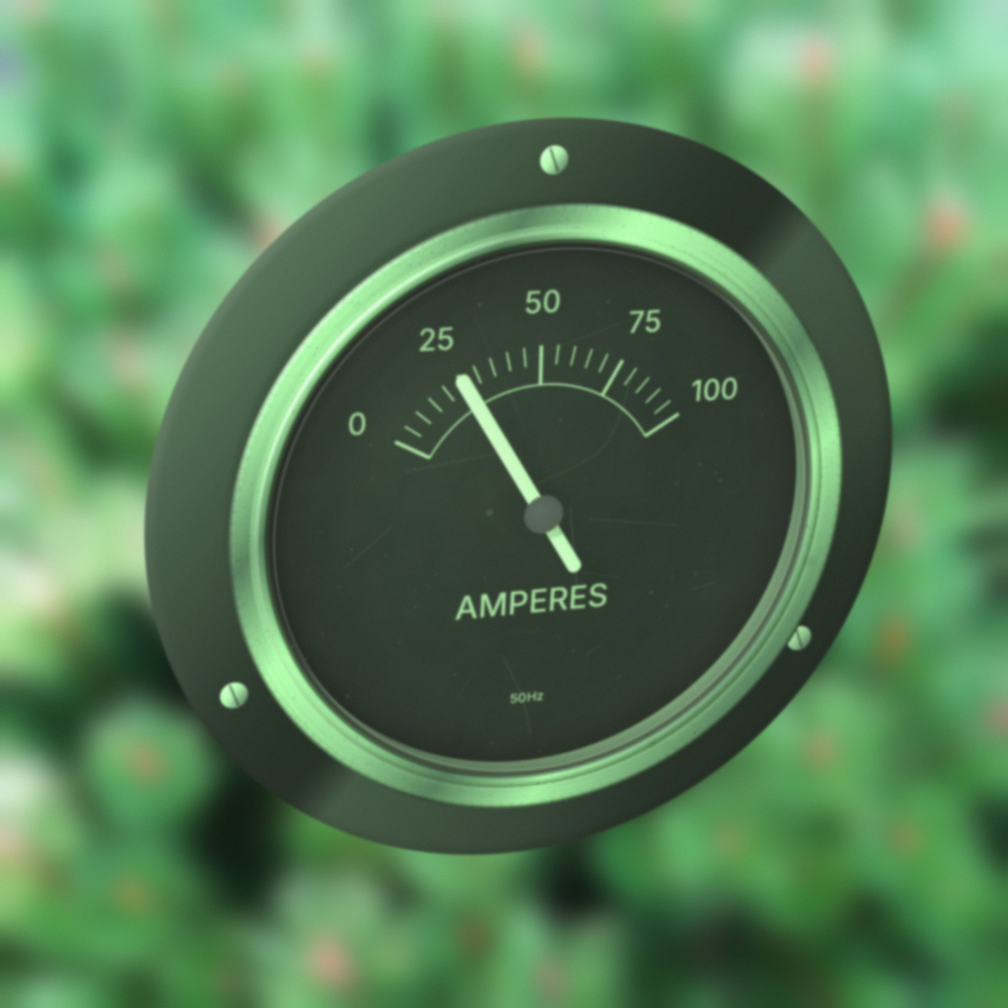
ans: 25; A
